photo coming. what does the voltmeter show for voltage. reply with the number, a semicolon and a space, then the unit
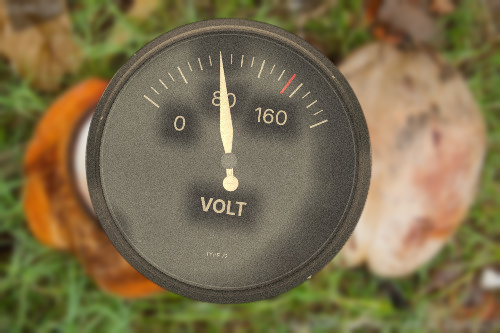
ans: 80; V
